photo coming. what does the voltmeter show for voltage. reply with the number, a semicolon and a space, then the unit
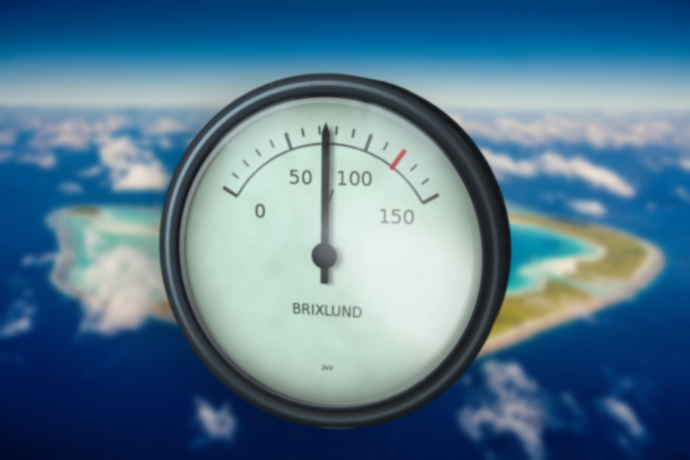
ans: 75; V
